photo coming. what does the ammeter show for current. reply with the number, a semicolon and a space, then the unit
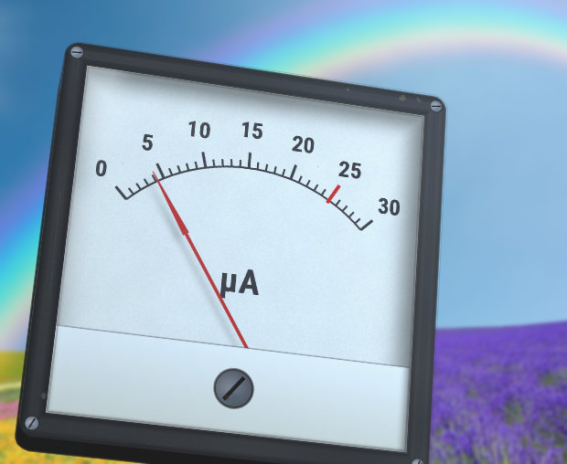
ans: 4; µA
